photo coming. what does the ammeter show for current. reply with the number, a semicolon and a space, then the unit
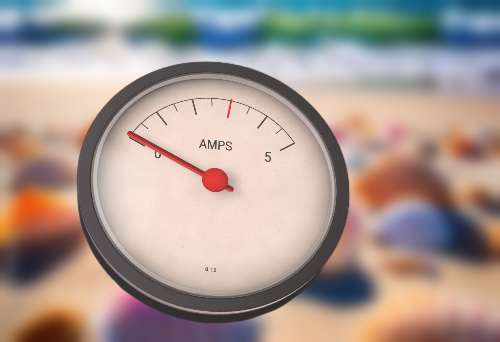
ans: 0; A
